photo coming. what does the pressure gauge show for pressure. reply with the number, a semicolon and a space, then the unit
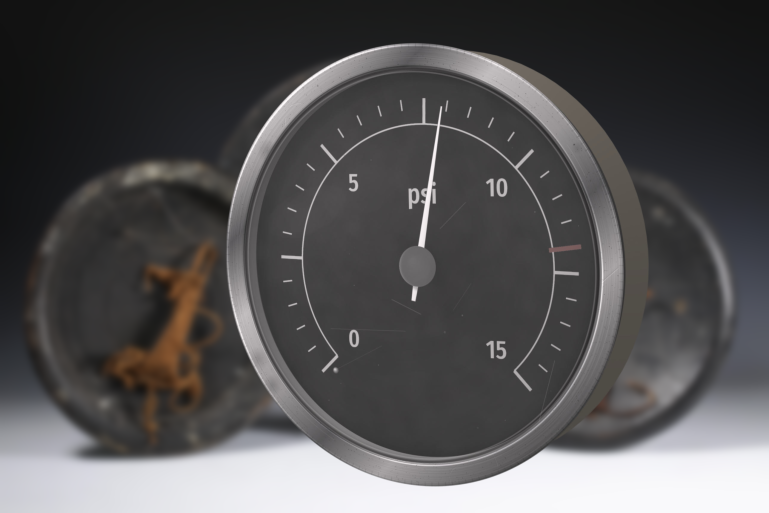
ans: 8; psi
